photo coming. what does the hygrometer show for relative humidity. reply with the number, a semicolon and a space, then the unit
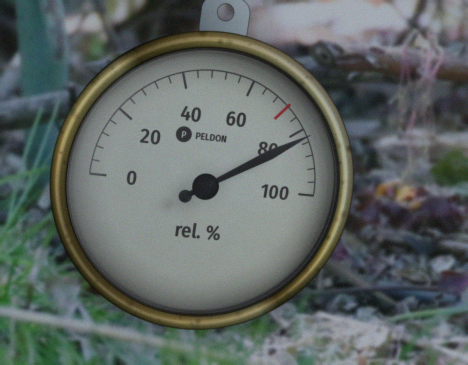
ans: 82; %
